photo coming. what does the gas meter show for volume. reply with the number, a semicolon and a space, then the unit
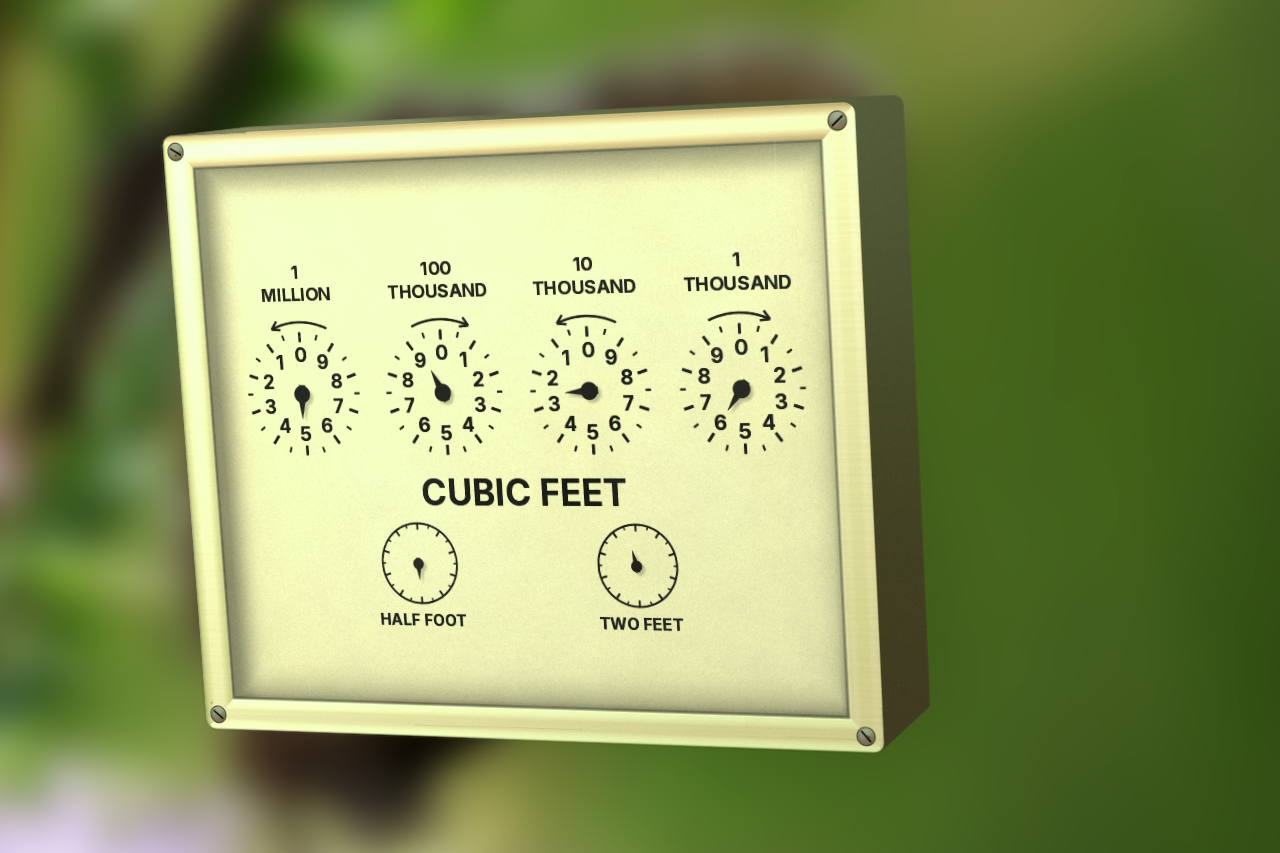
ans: 492600; ft³
